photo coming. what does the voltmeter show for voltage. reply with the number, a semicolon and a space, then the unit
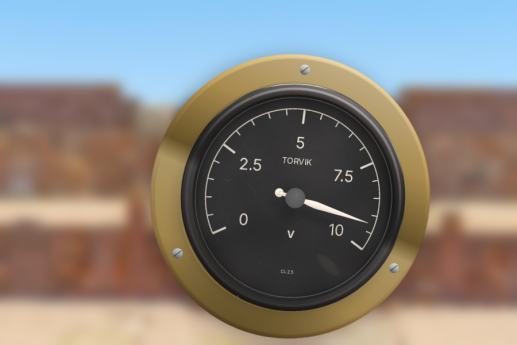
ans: 9.25; V
